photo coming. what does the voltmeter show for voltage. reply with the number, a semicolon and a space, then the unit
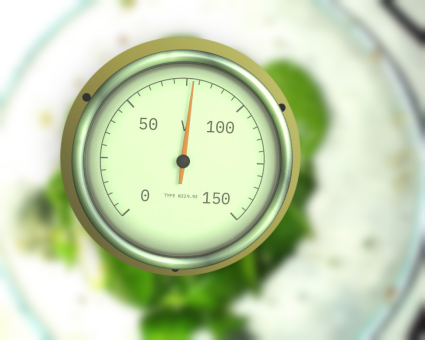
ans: 77.5; V
